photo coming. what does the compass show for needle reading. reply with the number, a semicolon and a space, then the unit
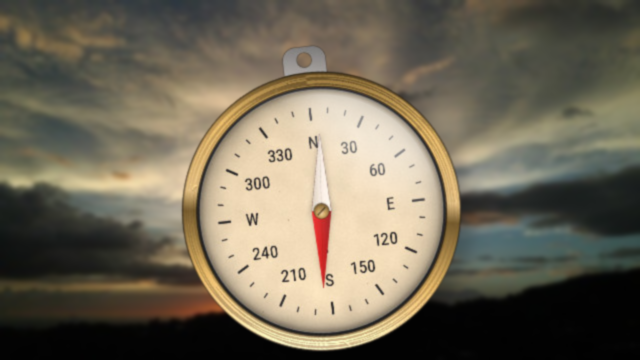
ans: 185; °
